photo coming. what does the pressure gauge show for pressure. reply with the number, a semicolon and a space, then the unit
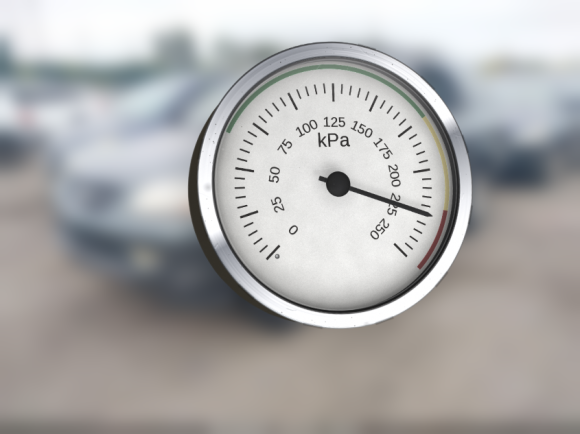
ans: 225; kPa
